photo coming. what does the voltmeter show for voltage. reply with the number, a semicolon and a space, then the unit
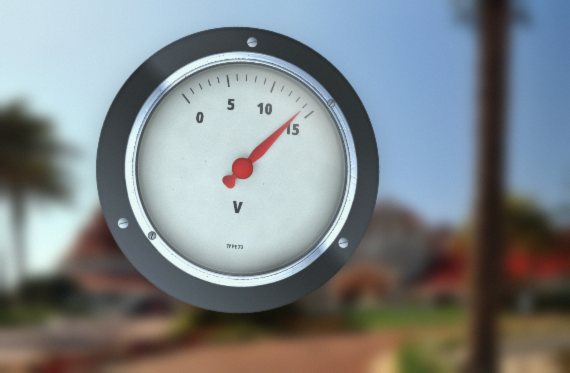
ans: 14; V
